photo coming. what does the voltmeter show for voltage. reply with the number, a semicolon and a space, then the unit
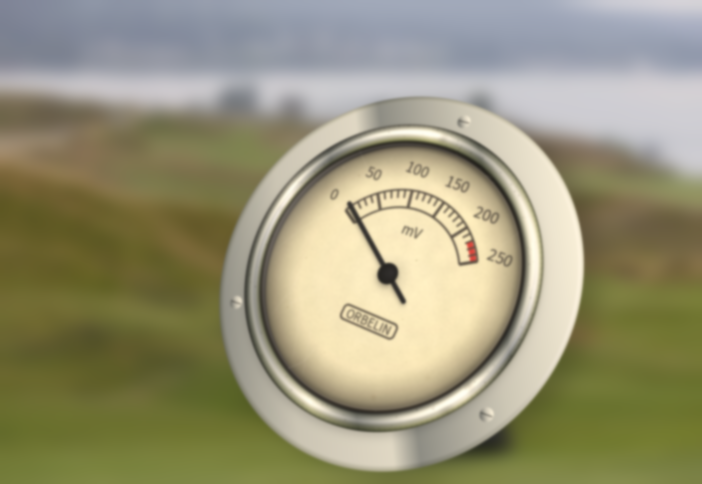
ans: 10; mV
